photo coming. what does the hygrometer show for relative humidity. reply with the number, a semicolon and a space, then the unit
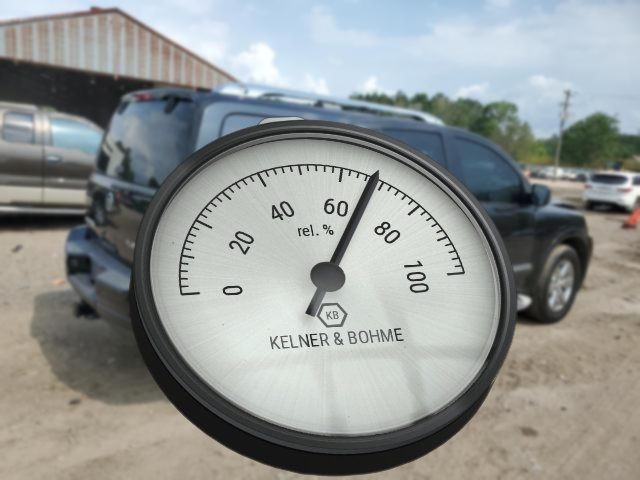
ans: 68; %
